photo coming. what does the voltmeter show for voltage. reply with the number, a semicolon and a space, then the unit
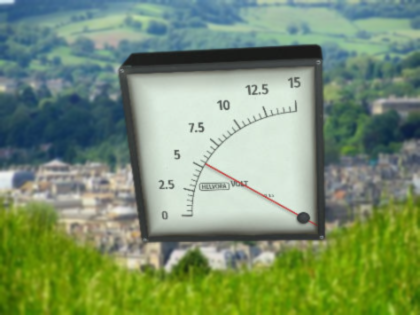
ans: 5.5; V
